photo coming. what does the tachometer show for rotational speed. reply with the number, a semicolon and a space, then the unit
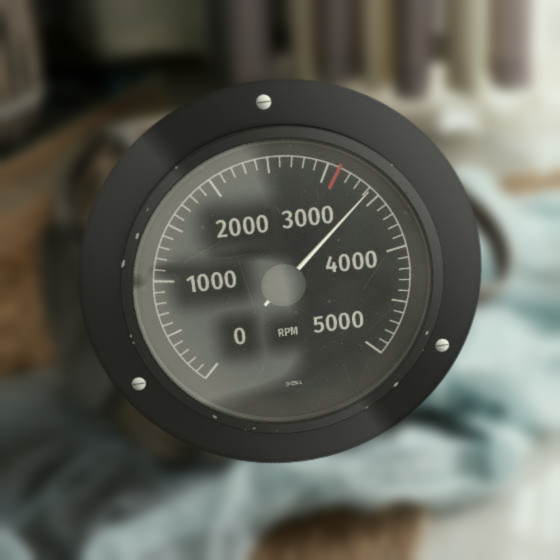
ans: 3400; rpm
